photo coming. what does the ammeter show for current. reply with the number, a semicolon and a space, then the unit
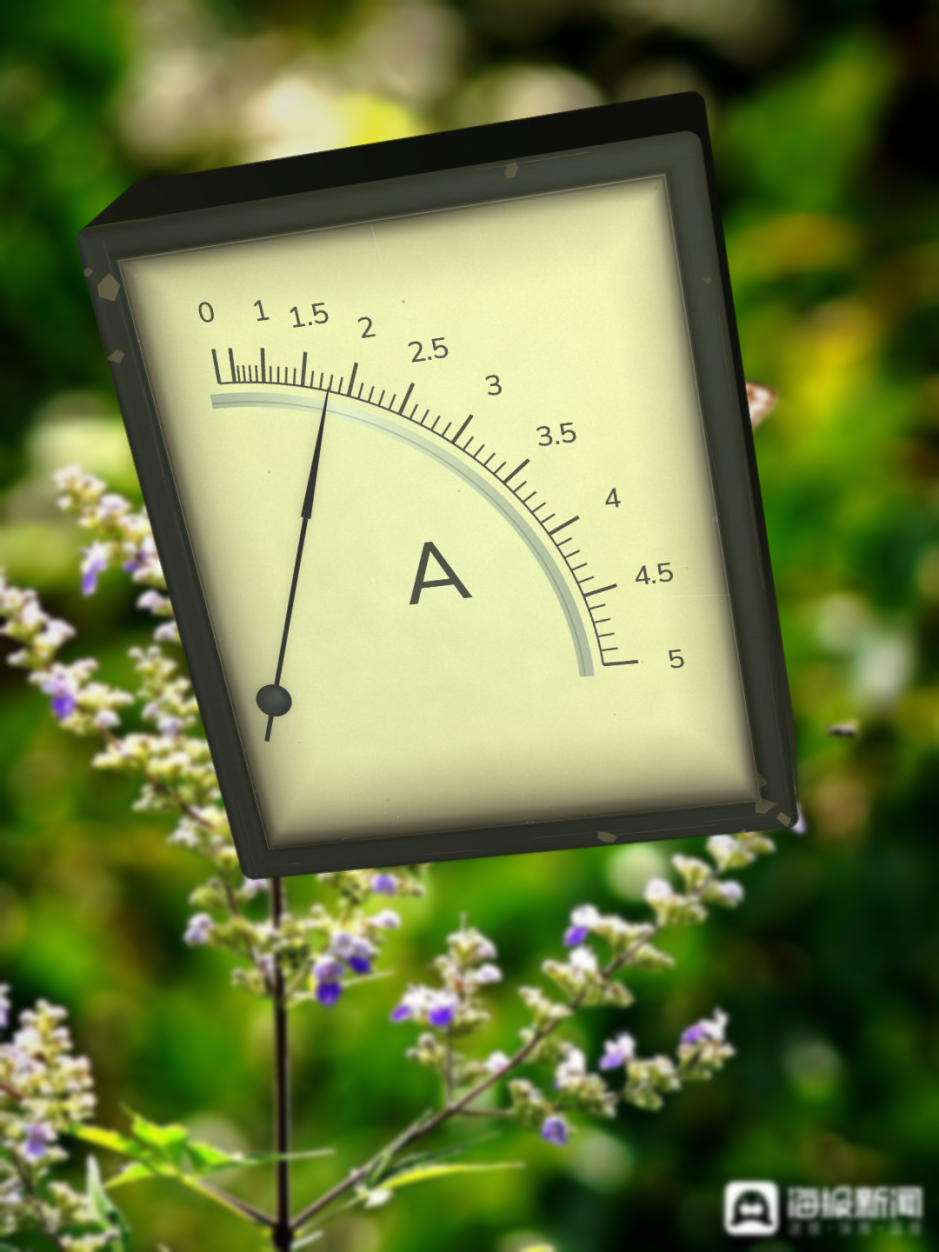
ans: 1.8; A
